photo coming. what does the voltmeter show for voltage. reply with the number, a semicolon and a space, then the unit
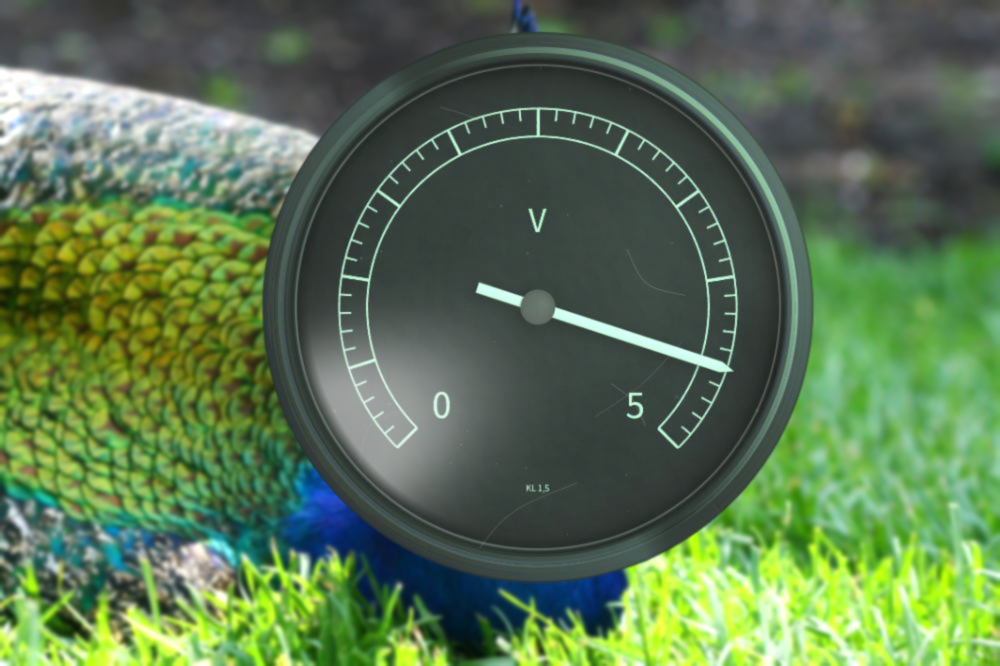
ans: 4.5; V
